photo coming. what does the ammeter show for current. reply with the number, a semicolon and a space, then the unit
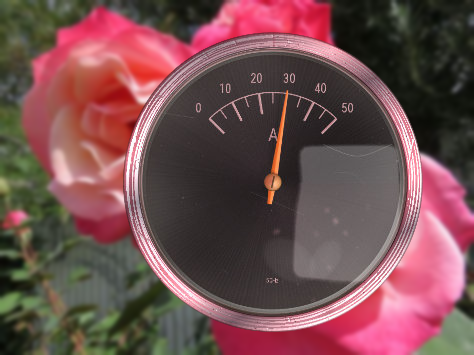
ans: 30; A
